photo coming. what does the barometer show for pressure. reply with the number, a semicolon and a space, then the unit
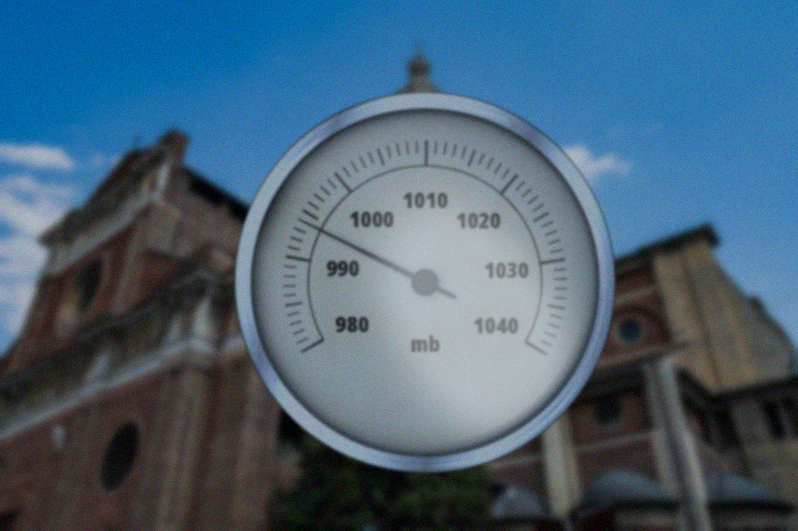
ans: 994; mbar
